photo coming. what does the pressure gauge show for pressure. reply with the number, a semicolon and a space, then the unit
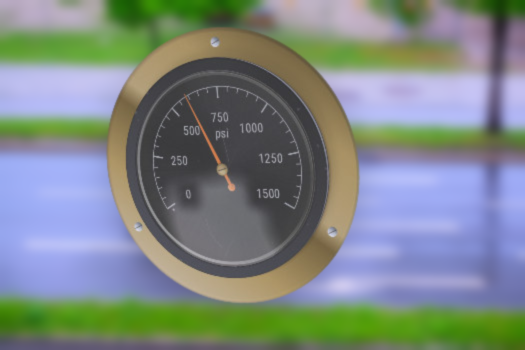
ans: 600; psi
